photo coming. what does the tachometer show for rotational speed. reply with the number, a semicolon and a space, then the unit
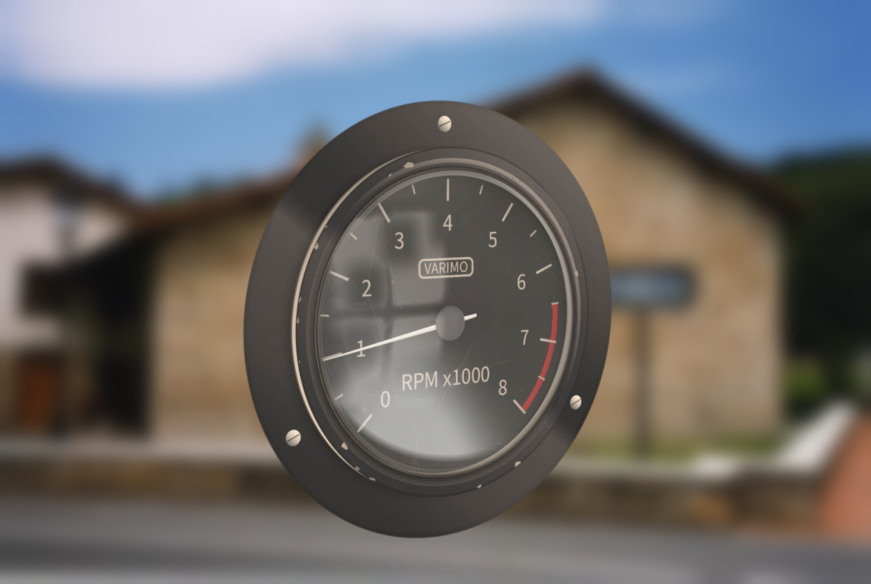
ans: 1000; rpm
